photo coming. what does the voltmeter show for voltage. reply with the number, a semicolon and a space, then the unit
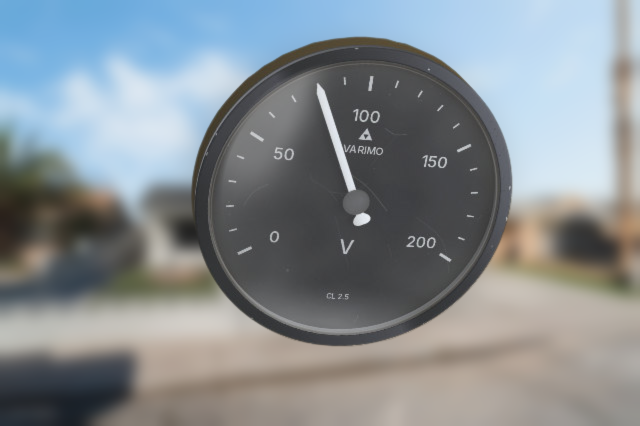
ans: 80; V
